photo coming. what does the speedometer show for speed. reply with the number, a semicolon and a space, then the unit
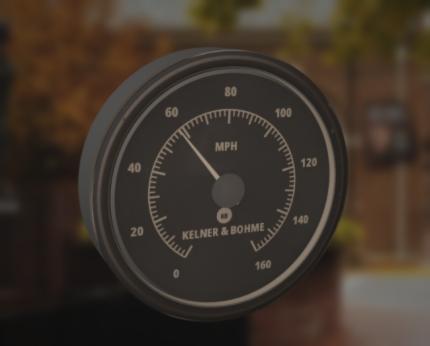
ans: 58; mph
